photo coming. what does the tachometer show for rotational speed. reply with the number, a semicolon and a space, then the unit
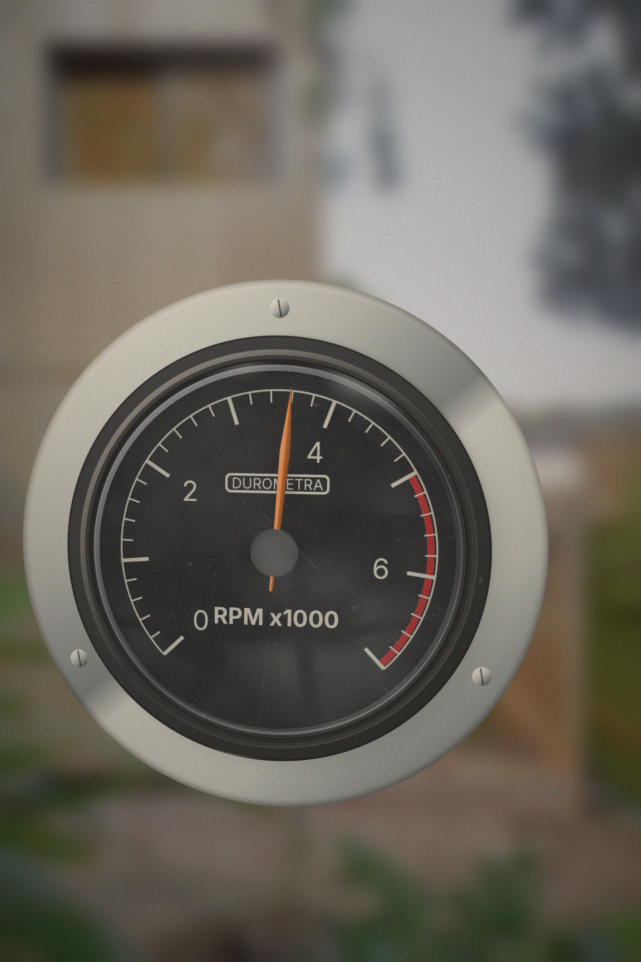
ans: 3600; rpm
